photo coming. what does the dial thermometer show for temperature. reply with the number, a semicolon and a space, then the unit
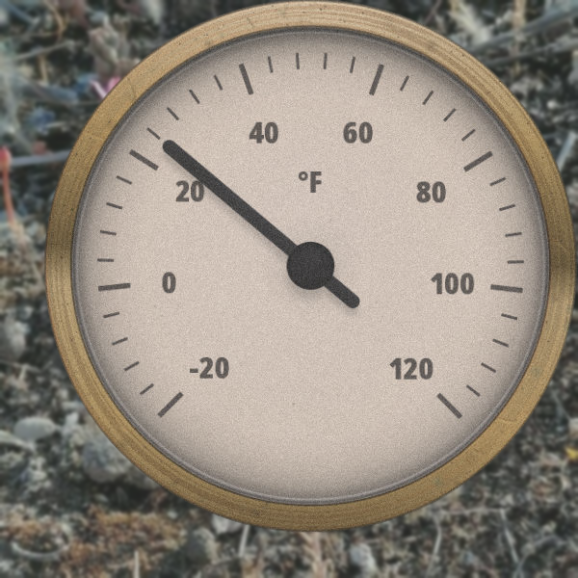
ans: 24; °F
